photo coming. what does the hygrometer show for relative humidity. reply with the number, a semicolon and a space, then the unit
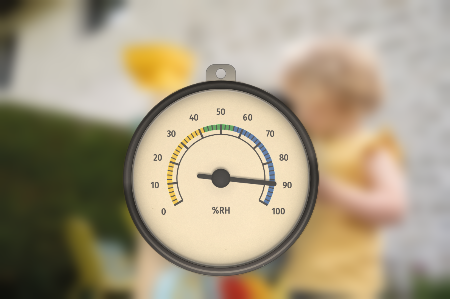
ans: 90; %
